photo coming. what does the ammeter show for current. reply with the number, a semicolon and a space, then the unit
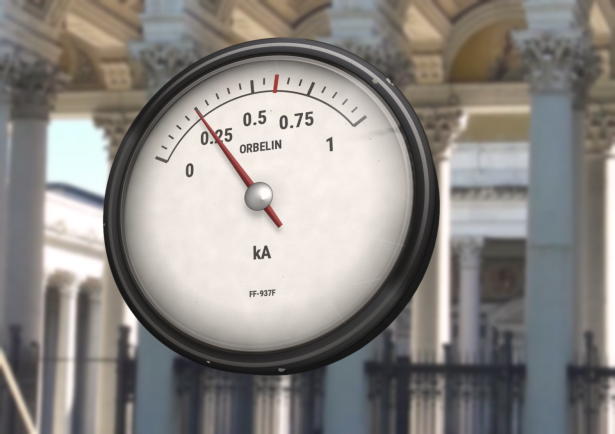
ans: 0.25; kA
